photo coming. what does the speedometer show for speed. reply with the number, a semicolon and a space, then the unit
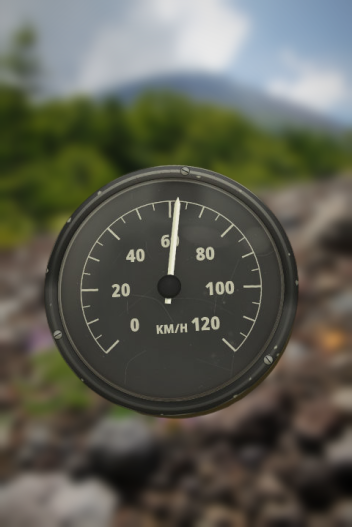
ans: 62.5; km/h
